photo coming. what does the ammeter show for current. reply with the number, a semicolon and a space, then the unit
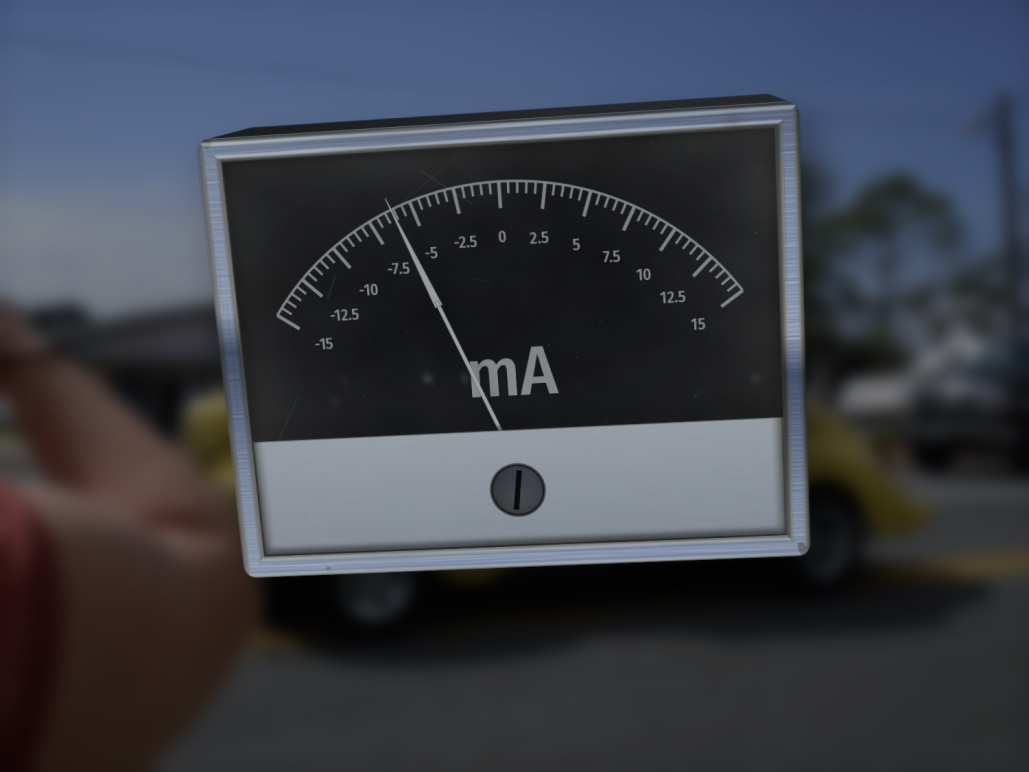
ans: -6; mA
